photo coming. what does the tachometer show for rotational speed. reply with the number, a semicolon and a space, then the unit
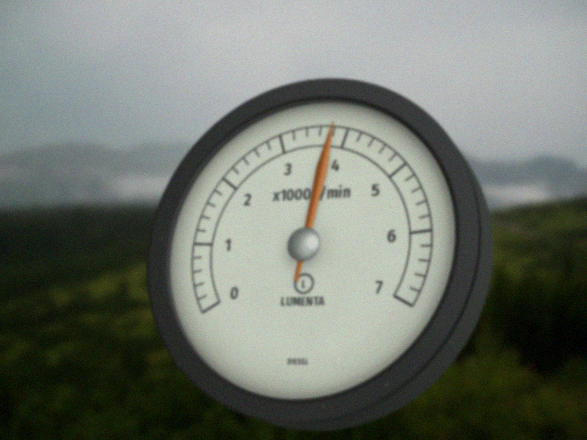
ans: 3800; rpm
